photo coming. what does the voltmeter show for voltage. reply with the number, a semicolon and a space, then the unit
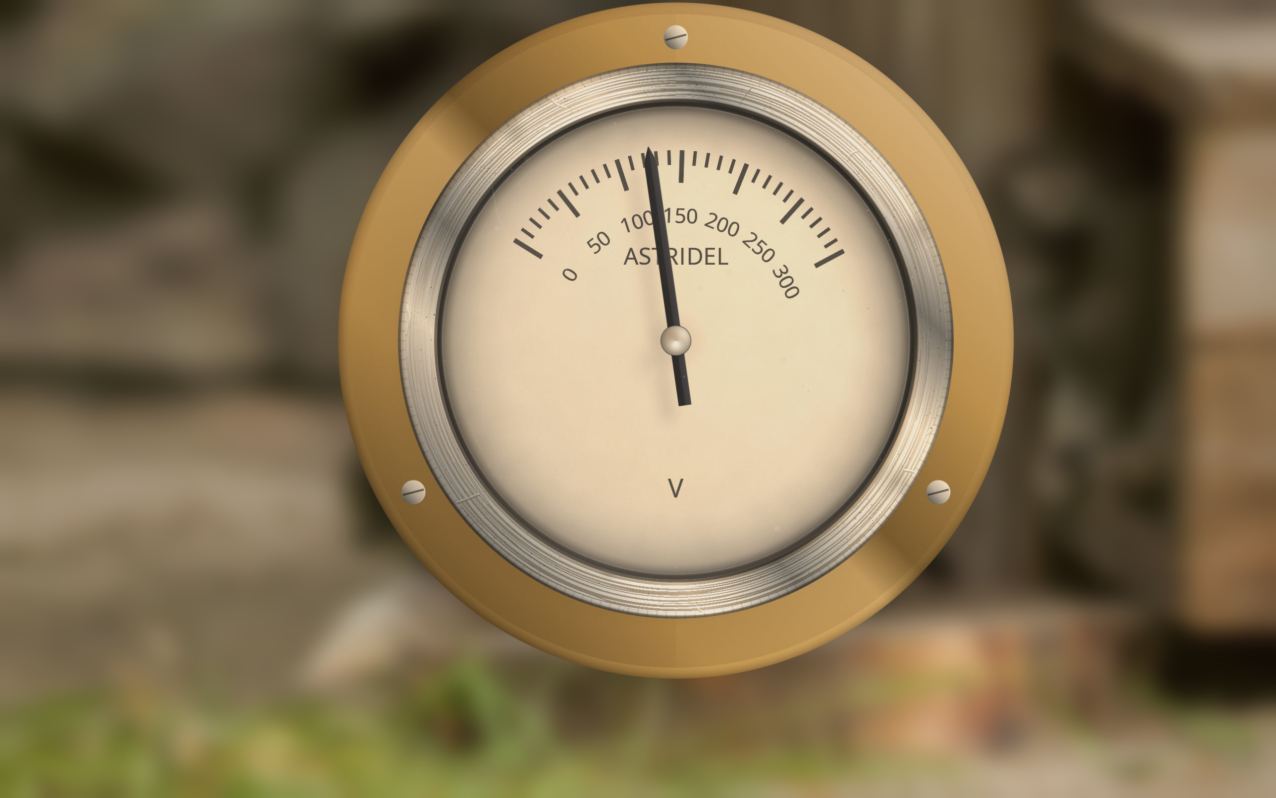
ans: 125; V
